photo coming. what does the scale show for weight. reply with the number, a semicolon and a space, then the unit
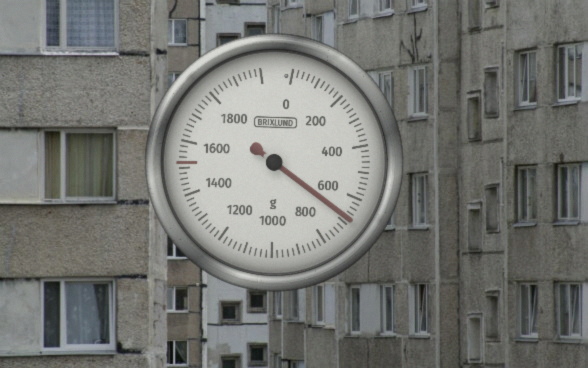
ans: 680; g
